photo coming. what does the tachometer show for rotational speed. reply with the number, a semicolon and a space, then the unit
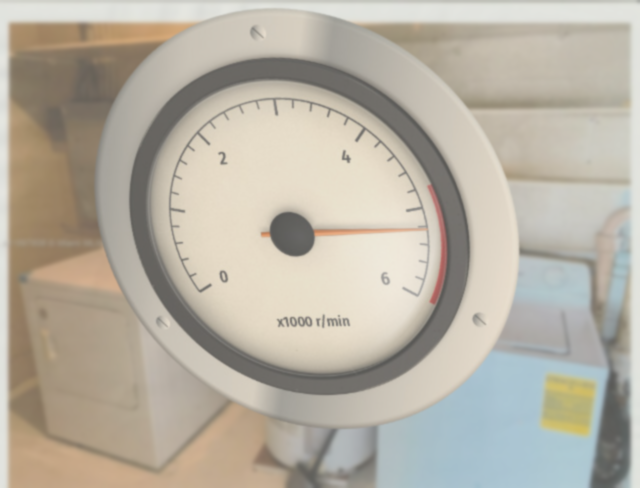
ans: 5200; rpm
